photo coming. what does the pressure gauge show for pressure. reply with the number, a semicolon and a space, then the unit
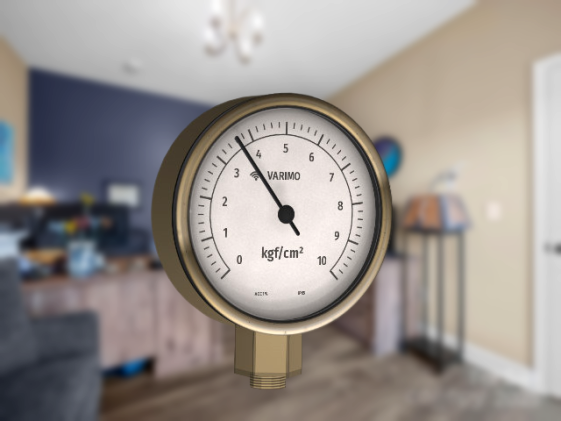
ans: 3.6; kg/cm²
